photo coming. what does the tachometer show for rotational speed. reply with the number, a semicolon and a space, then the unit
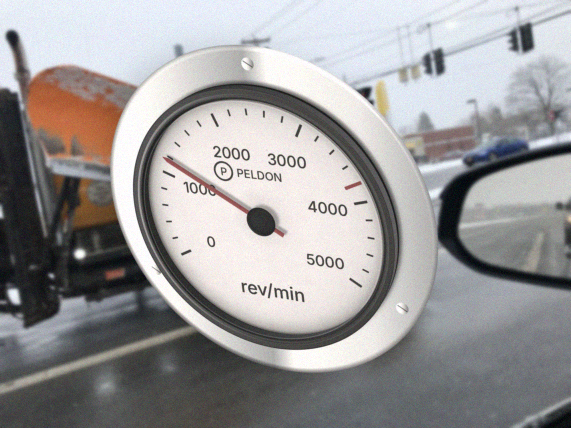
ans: 1200; rpm
